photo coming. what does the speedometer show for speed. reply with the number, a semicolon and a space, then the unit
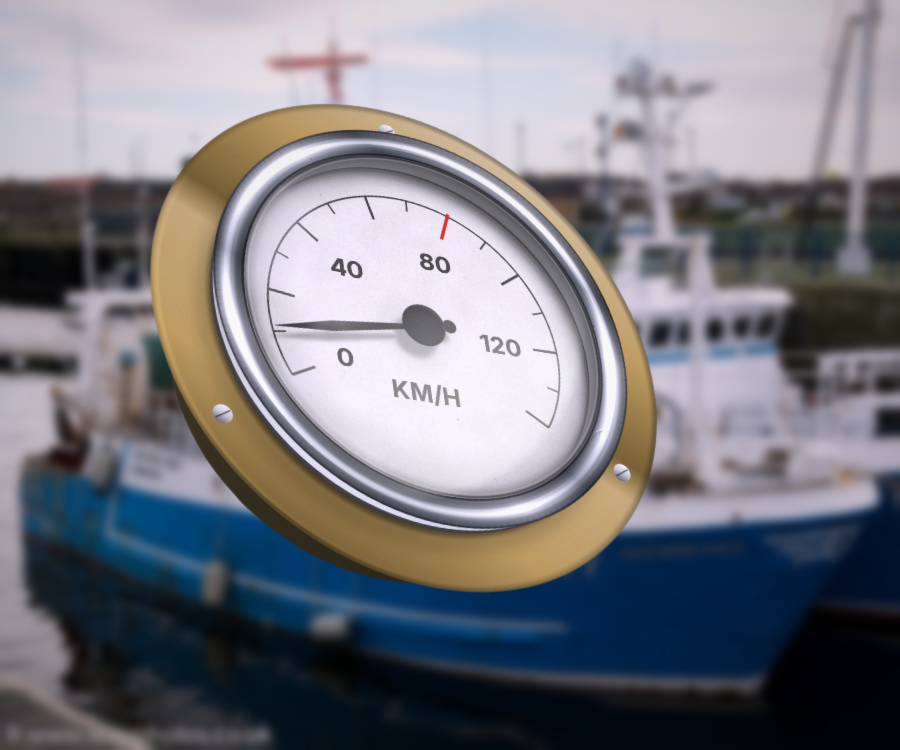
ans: 10; km/h
